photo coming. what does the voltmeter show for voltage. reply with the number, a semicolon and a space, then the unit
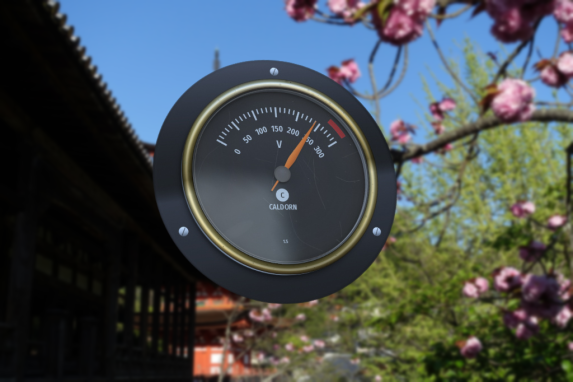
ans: 240; V
